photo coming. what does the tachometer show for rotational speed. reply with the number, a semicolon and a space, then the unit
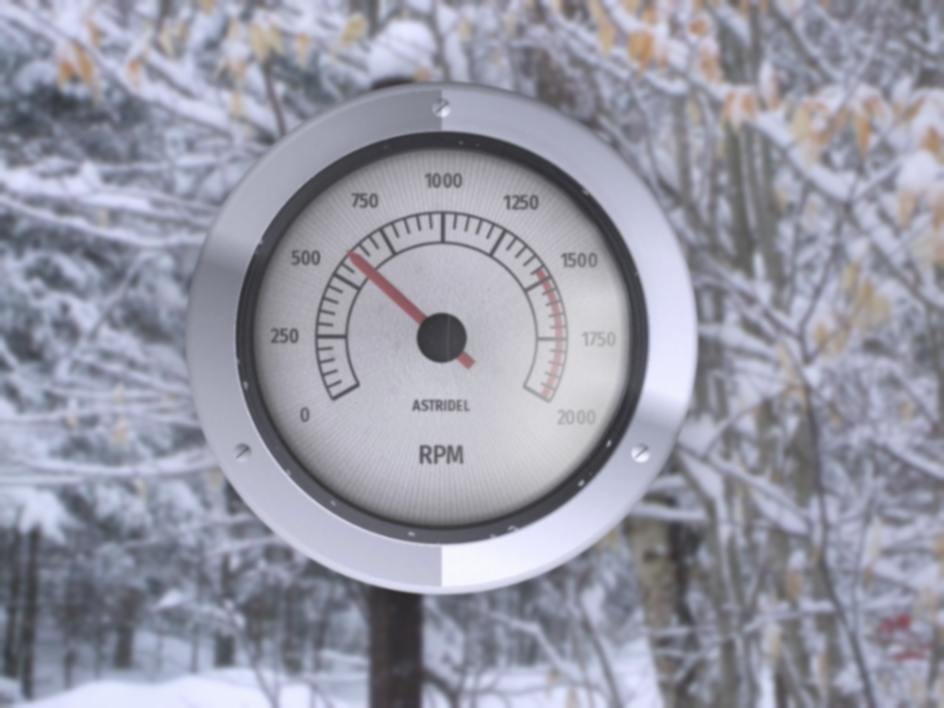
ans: 600; rpm
